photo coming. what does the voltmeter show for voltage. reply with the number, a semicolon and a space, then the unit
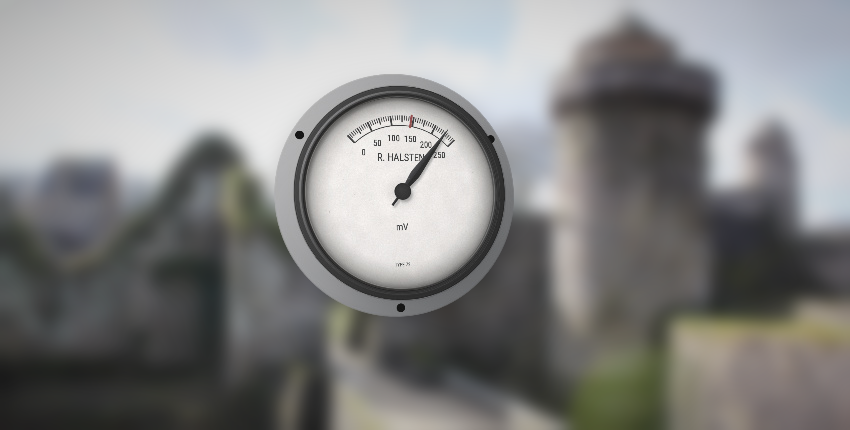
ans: 225; mV
